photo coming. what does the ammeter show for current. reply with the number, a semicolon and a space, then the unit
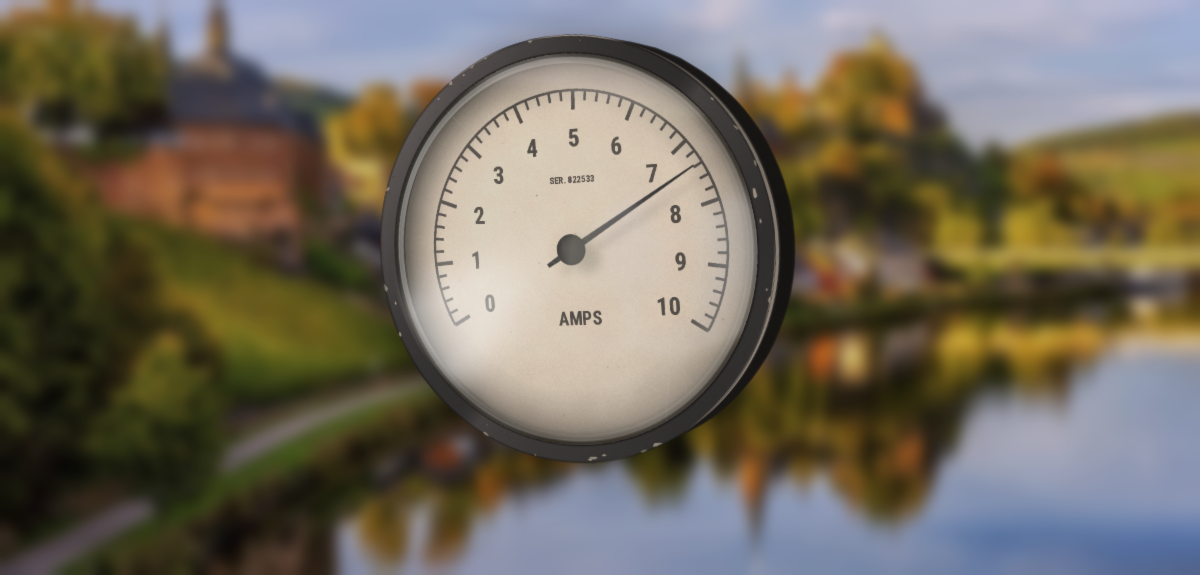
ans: 7.4; A
